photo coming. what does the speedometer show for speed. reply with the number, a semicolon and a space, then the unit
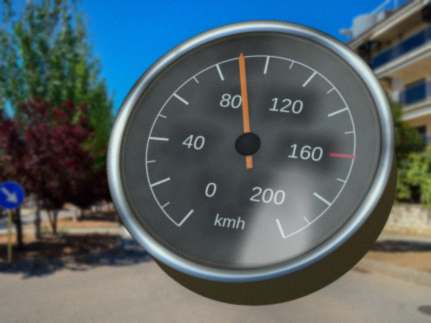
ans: 90; km/h
